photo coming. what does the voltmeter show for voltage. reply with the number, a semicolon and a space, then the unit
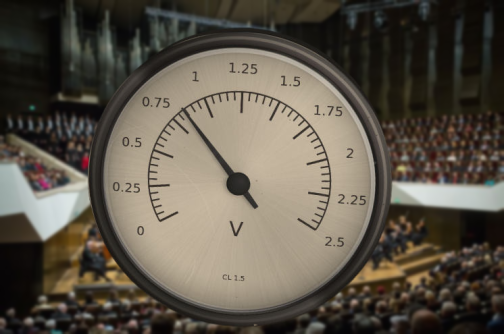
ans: 0.85; V
